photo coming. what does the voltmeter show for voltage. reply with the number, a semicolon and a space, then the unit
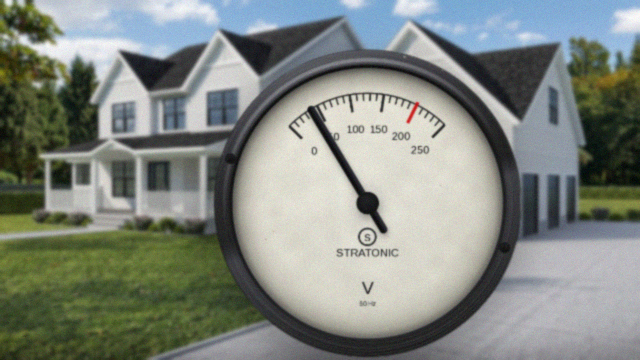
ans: 40; V
